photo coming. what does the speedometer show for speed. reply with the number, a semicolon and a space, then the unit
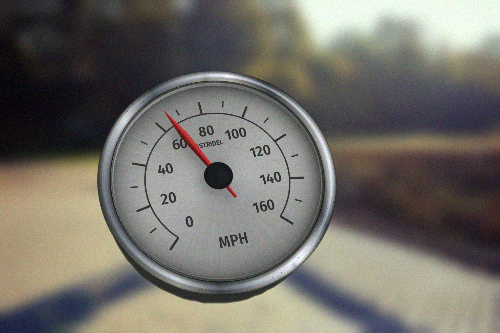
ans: 65; mph
